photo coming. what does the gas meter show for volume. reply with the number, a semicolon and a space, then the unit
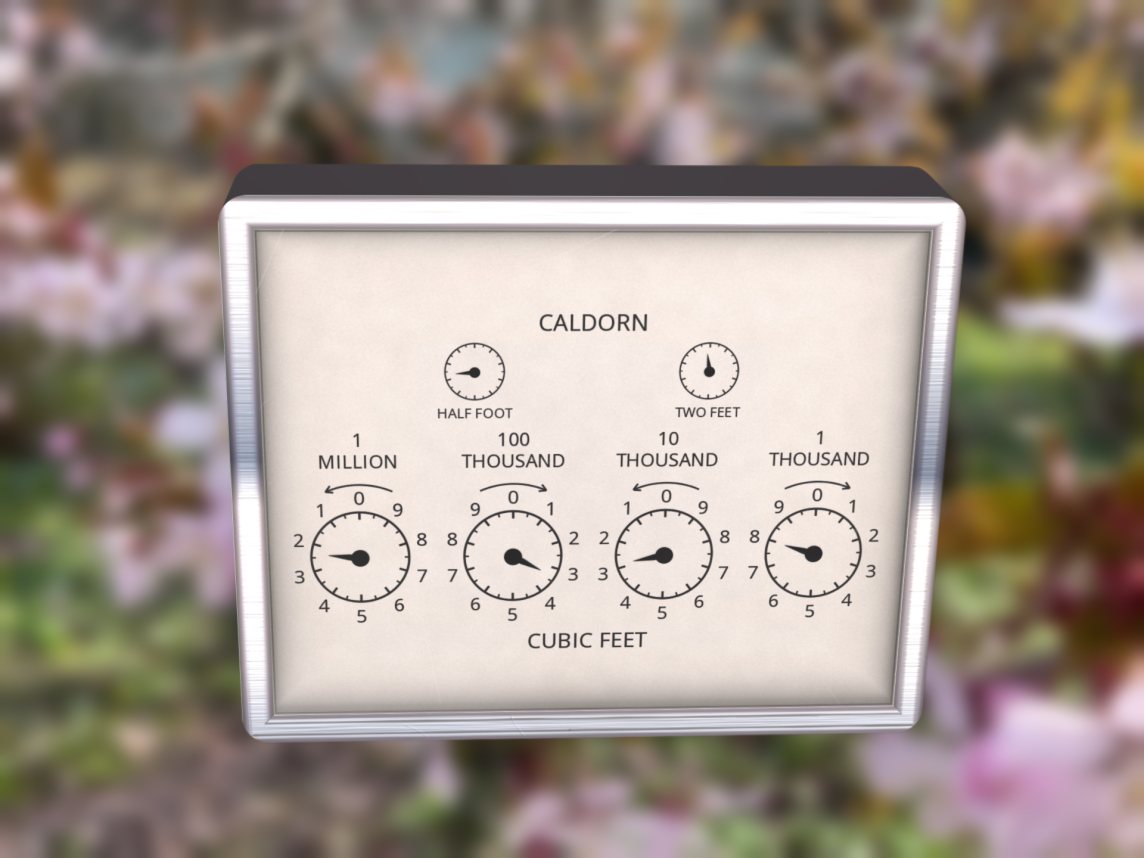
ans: 232800; ft³
